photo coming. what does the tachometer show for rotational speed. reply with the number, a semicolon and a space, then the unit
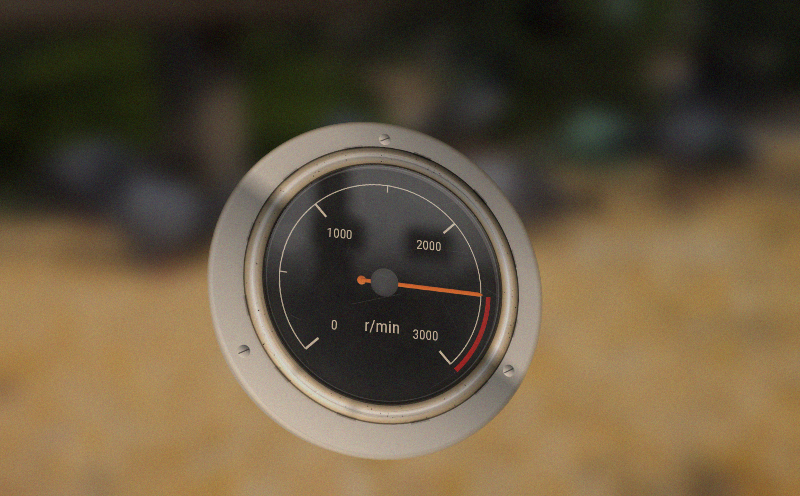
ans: 2500; rpm
